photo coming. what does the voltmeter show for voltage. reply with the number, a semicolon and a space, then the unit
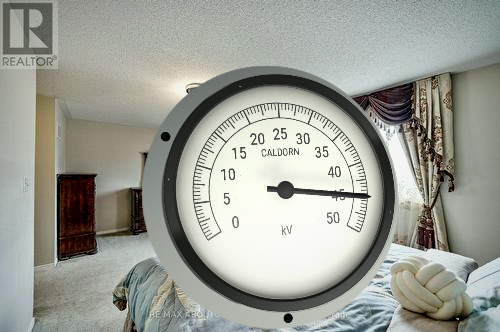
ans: 45; kV
